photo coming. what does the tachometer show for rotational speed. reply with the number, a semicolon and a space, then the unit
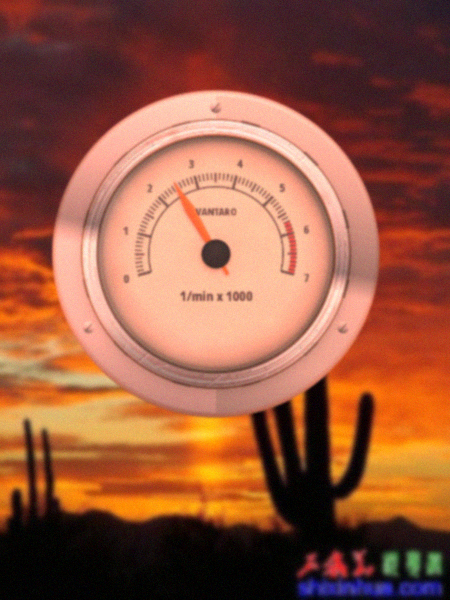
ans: 2500; rpm
